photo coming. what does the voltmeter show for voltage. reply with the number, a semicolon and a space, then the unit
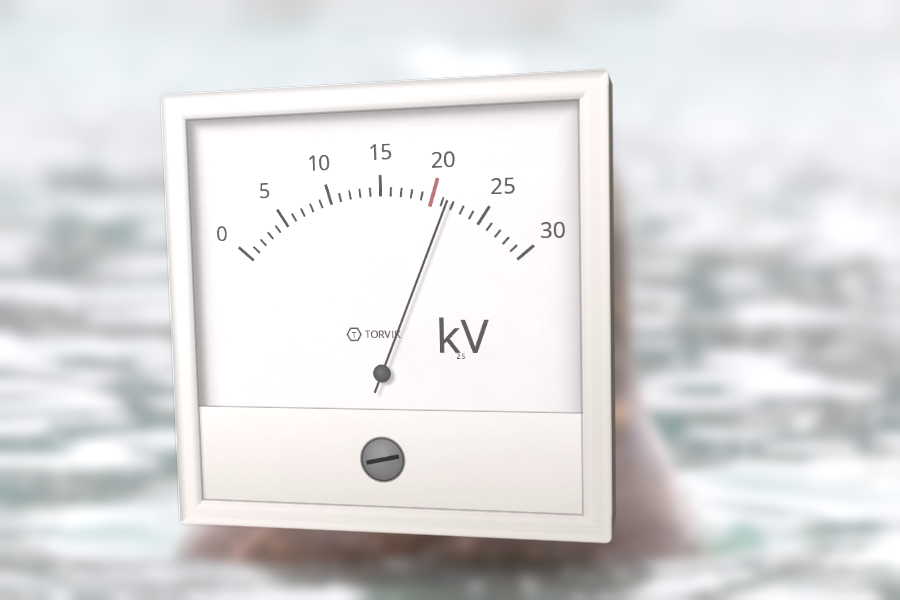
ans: 21.5; kV
